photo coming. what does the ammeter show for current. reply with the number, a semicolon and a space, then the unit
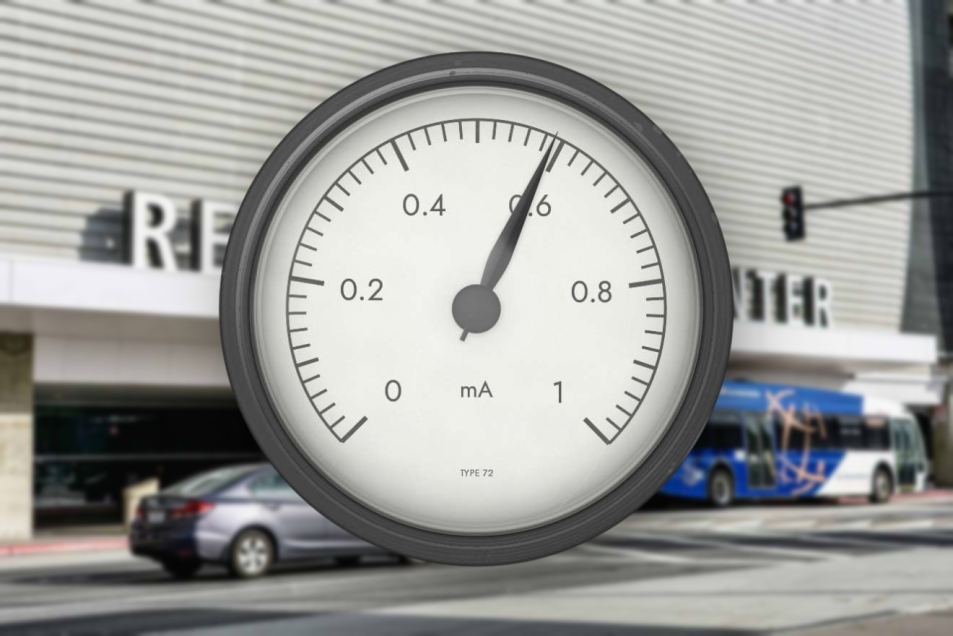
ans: 0.59; mA
